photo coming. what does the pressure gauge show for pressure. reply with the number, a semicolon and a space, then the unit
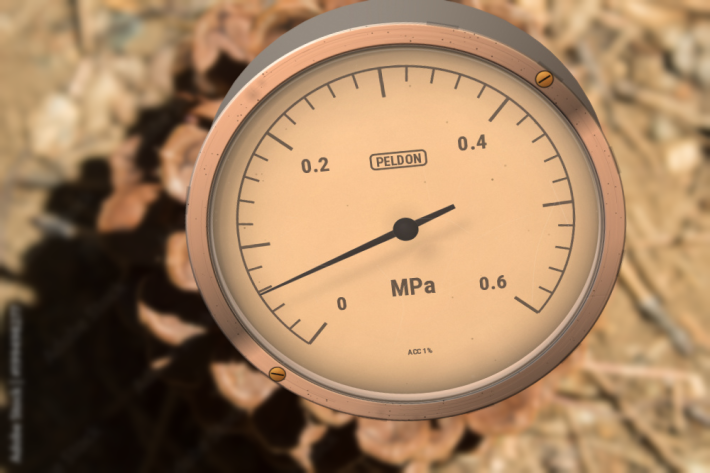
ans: 0.06; MPa
